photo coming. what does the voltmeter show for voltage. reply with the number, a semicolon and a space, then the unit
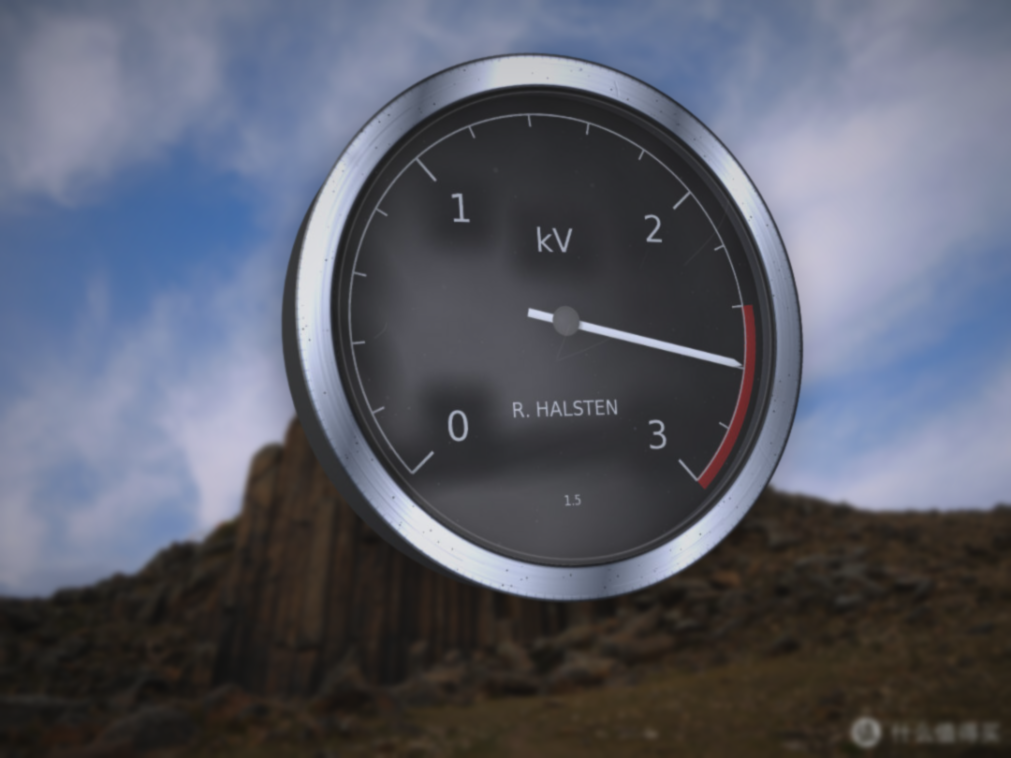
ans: 2.6; kV
